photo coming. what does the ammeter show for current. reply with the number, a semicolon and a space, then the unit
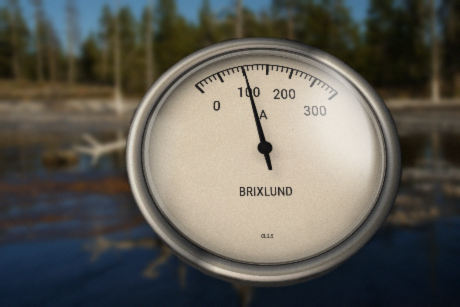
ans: 100; A
